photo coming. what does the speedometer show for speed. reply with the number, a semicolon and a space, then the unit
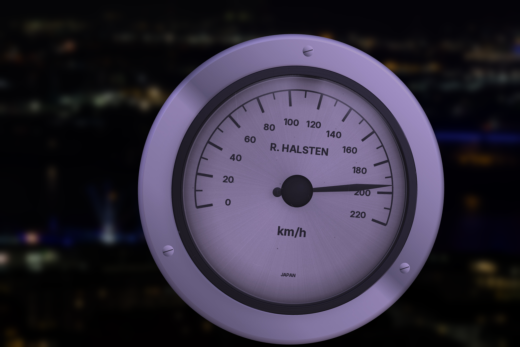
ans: 195; km/h
